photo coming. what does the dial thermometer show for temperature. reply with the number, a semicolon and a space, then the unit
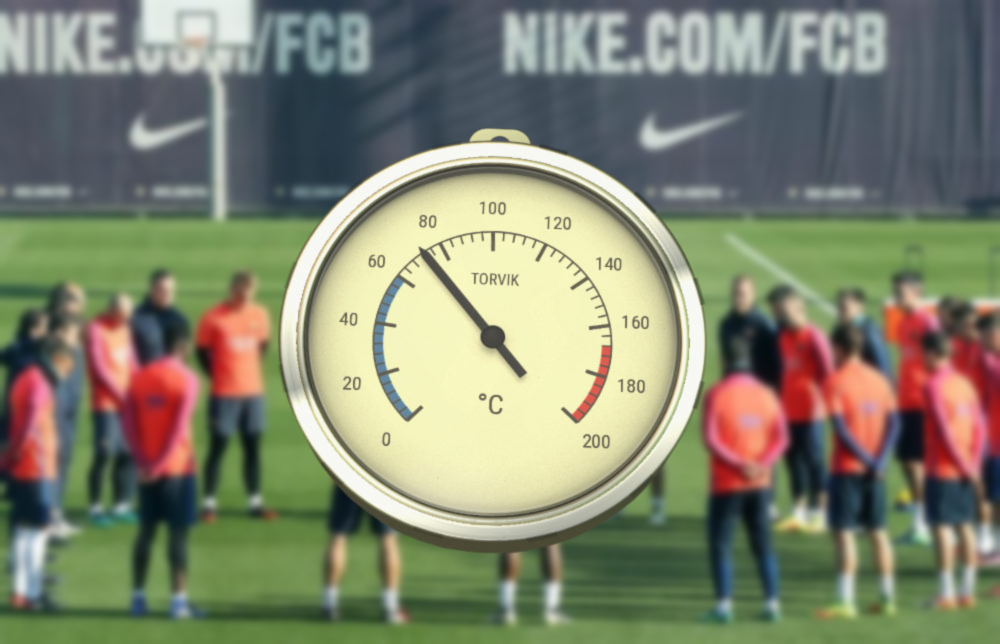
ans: 72; °C
